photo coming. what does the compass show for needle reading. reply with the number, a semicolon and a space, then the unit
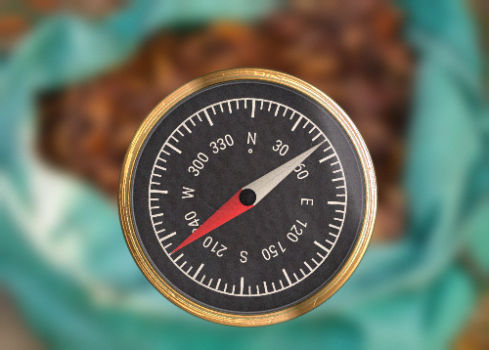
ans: 230; °
